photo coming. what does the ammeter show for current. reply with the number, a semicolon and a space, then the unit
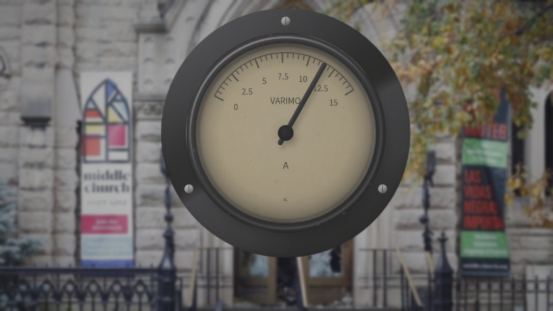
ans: 11.5; A
